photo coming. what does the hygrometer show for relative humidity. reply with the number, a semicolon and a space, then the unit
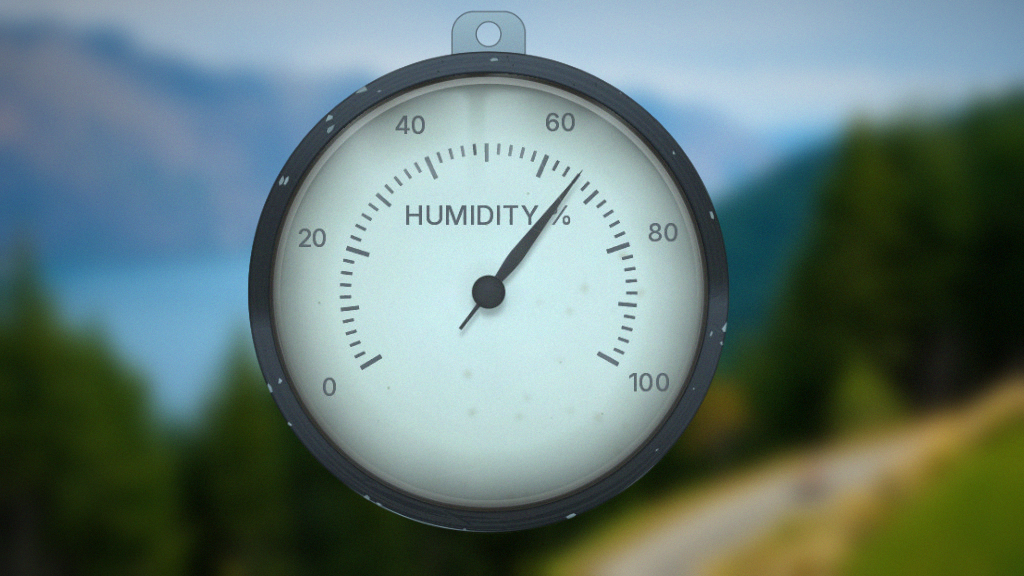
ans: 66; %
